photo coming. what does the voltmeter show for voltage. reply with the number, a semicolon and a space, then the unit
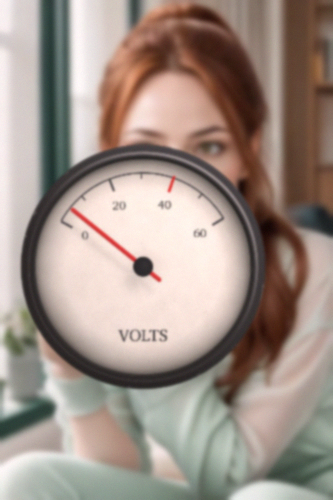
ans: 5; V
